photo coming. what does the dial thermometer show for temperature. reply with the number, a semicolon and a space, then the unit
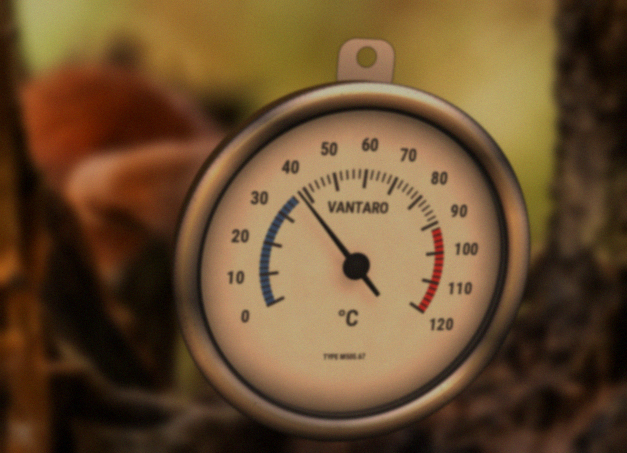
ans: 38; °C
